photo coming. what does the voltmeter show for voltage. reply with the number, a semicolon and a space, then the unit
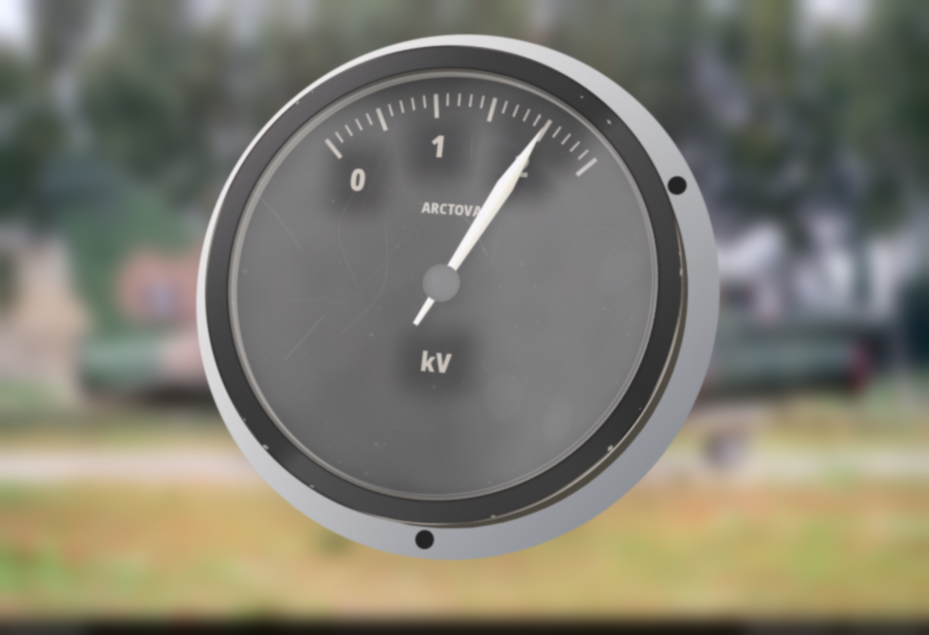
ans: 2; kV
